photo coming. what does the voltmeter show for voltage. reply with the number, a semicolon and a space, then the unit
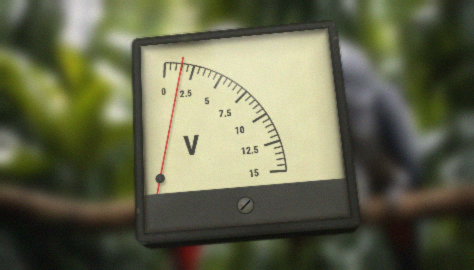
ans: 1.5; V
